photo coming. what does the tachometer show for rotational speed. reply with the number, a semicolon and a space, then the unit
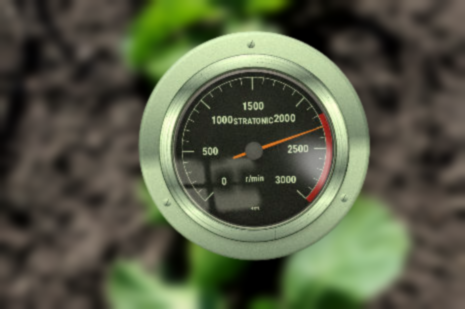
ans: 2300; rpm
